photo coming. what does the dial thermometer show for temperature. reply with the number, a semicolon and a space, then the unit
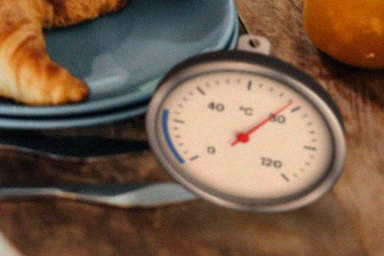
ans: 76; °C
